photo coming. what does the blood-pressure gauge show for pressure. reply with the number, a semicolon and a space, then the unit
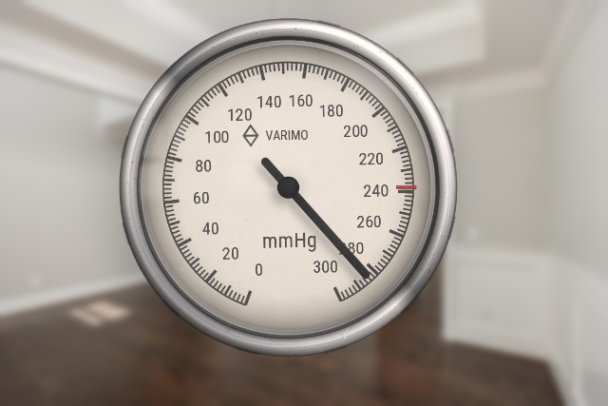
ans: 284; mmHg
